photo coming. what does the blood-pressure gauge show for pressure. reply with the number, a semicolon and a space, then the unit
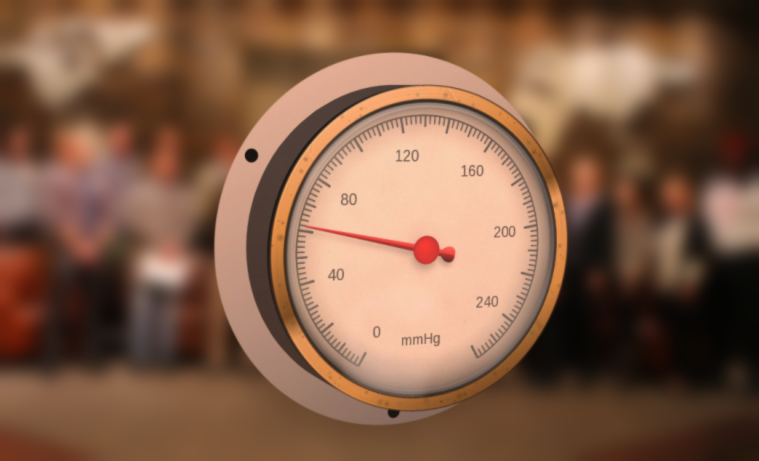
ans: 62; mmHg
